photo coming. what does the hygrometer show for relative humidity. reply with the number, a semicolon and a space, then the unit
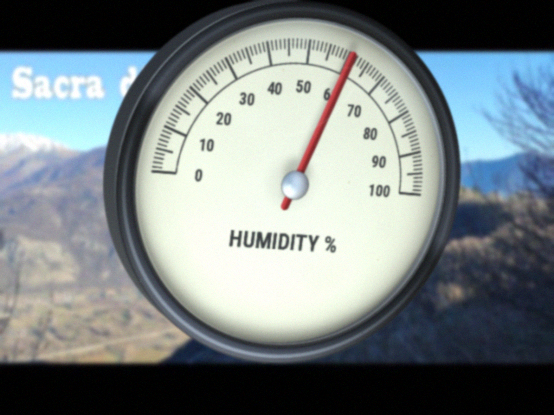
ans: 60; %
